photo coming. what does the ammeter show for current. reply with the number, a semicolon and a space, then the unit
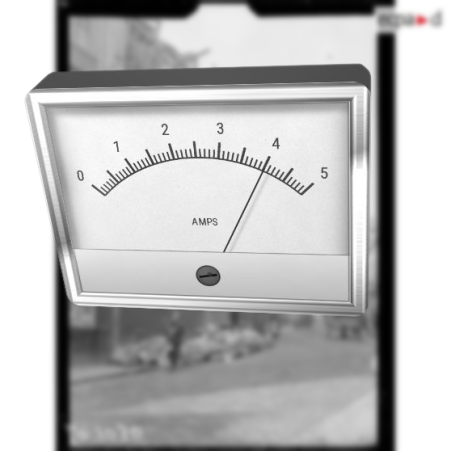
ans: 4; A
